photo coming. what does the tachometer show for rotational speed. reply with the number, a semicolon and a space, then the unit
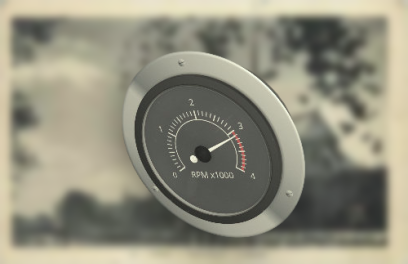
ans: 3100; rpm
